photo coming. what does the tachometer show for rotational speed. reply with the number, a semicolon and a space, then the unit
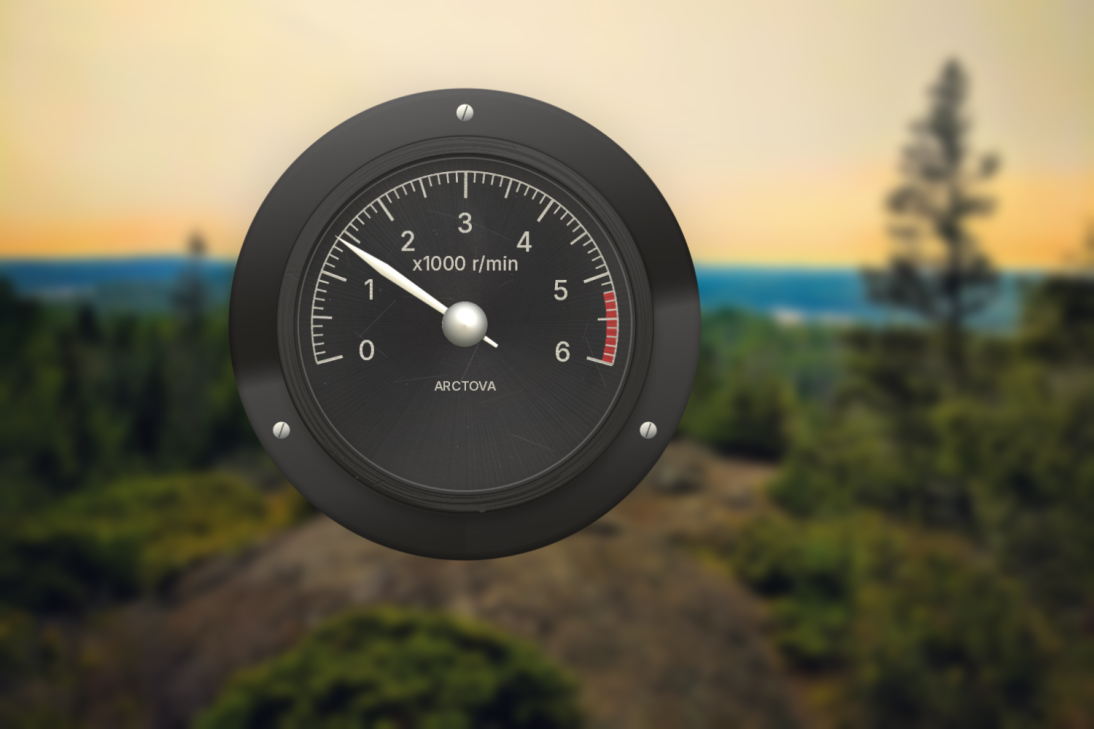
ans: 1400; rpm
